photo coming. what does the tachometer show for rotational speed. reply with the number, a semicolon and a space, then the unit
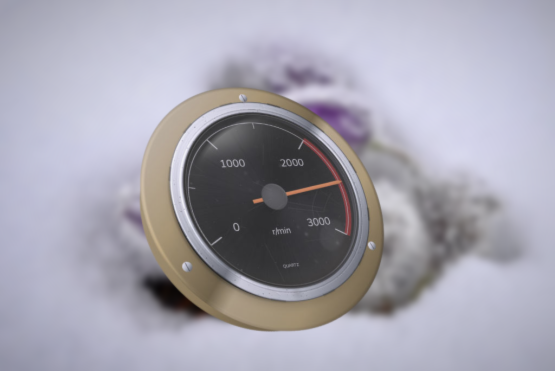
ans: 2500; rpm
